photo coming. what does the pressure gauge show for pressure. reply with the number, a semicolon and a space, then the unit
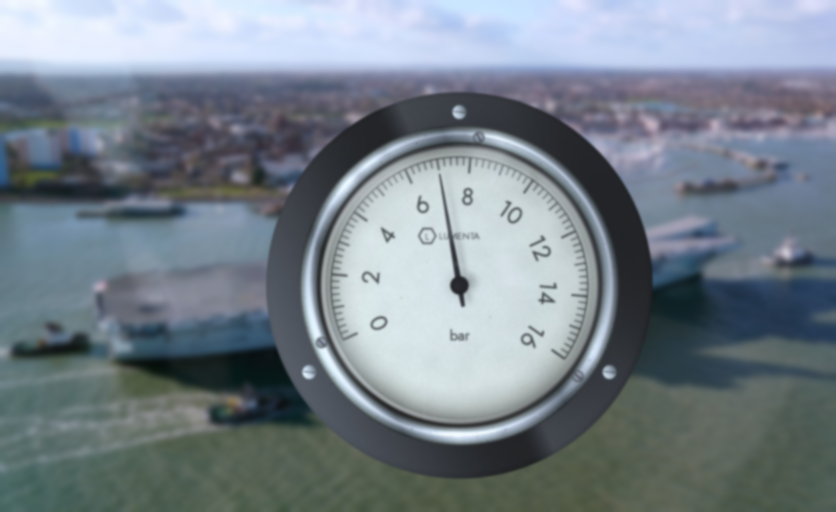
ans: 7; bar
